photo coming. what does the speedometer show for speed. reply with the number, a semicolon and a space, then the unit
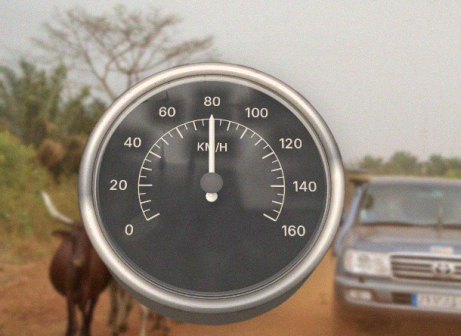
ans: 80; km/h
